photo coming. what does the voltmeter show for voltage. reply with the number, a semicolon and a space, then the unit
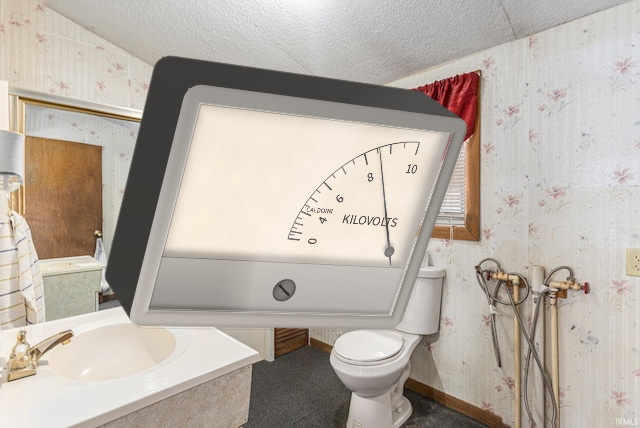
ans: 8.5; kV
